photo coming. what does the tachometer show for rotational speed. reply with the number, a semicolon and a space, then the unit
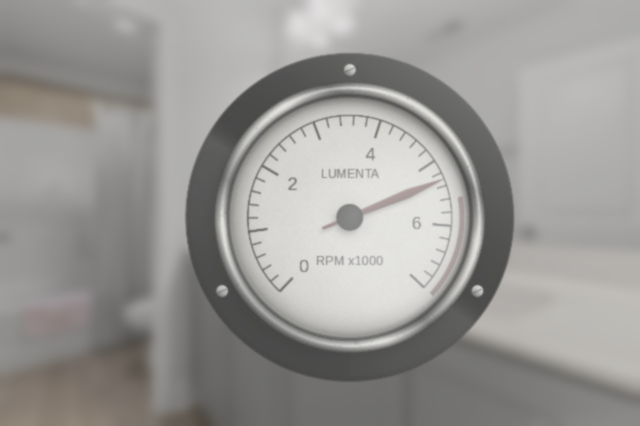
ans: 5300; rpm
